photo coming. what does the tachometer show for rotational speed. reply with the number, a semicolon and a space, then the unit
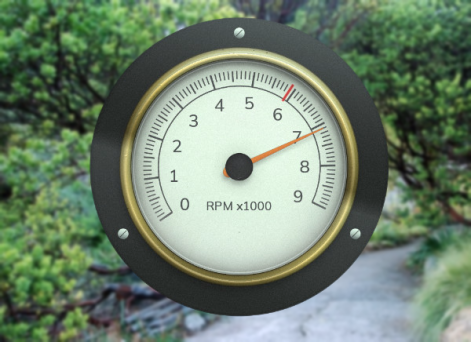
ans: 7100; rpm
